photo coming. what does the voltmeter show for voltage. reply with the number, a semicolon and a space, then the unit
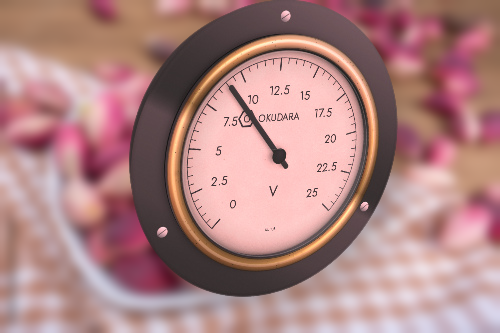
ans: 9; V
